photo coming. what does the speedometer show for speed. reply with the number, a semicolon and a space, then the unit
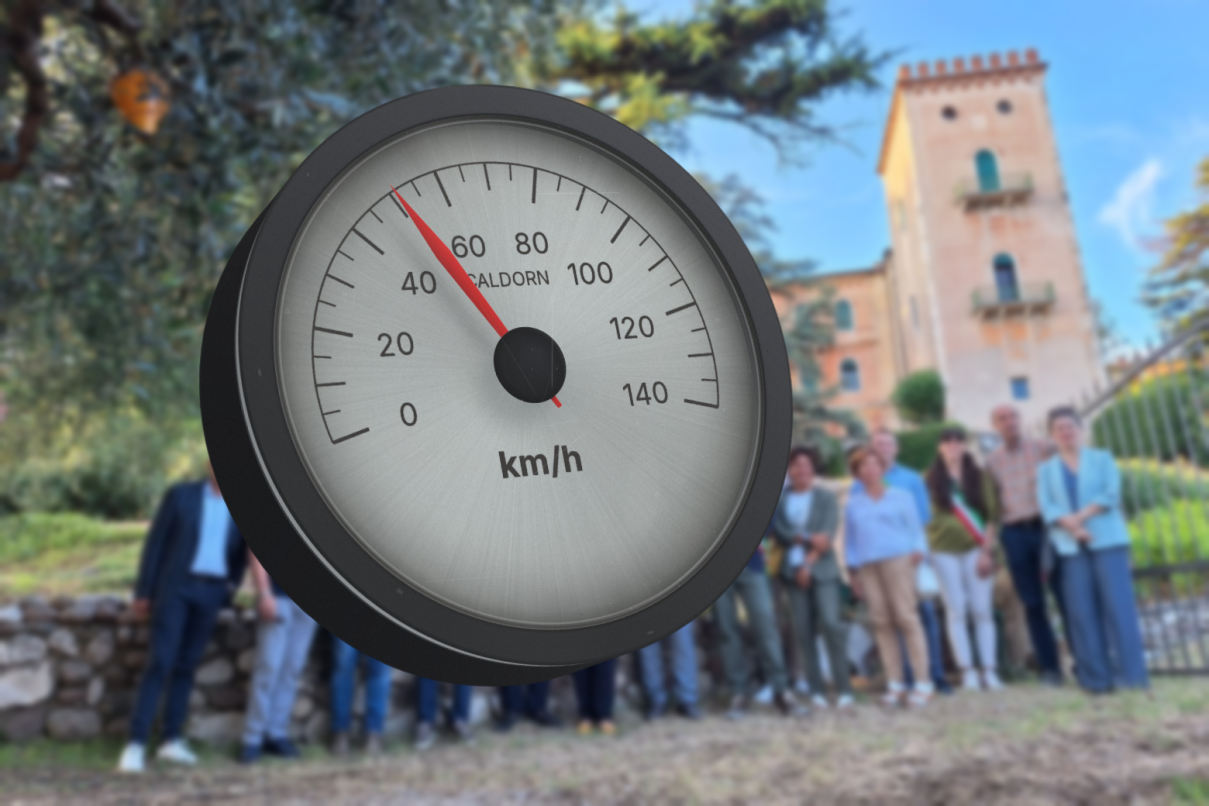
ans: 50; km/h
